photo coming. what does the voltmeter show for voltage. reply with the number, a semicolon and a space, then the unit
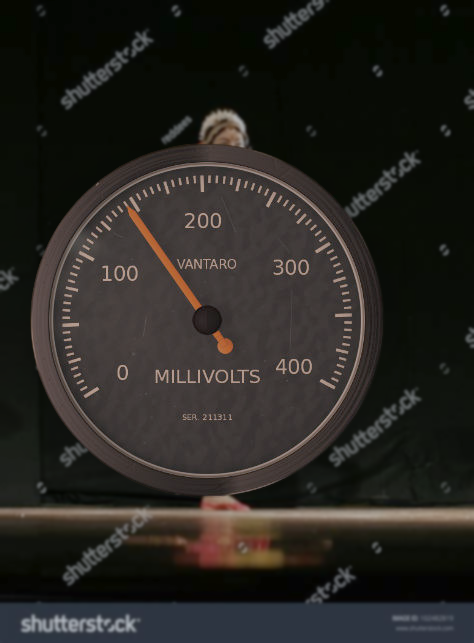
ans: 145; mV
